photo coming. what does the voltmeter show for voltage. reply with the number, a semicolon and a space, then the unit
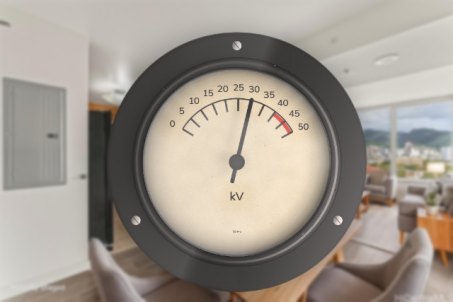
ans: 30; kV
